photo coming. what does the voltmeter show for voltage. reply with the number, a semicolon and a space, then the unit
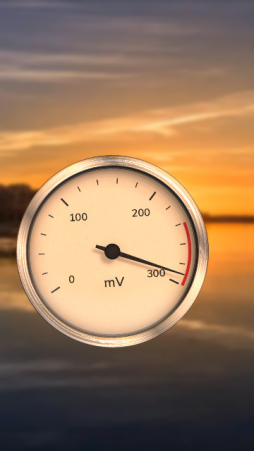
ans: 290; mV
